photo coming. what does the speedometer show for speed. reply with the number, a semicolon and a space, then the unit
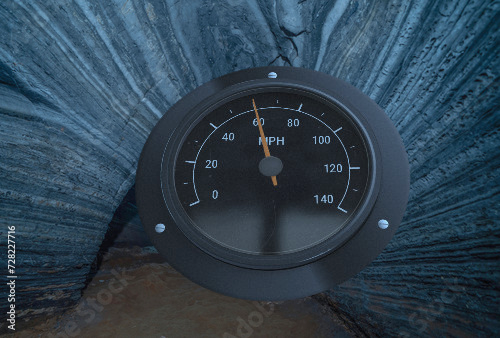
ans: 60; mph
